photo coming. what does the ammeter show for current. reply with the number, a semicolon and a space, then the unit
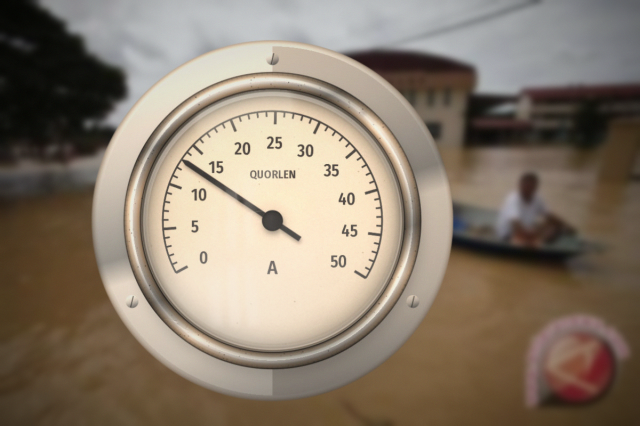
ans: 13; A
